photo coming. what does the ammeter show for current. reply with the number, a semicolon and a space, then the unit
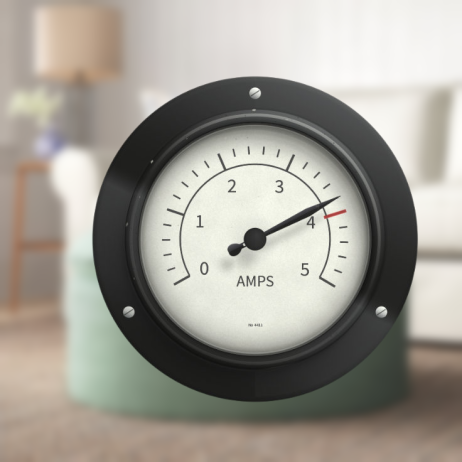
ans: 3.8; A
